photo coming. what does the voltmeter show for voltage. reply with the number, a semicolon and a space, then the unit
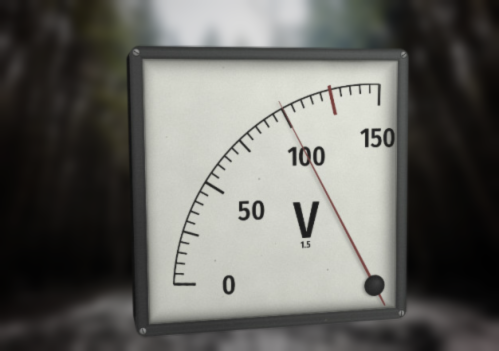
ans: 100; V
